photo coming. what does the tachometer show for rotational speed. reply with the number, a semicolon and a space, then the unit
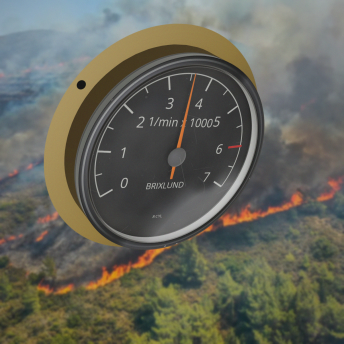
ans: 3500; rpm
